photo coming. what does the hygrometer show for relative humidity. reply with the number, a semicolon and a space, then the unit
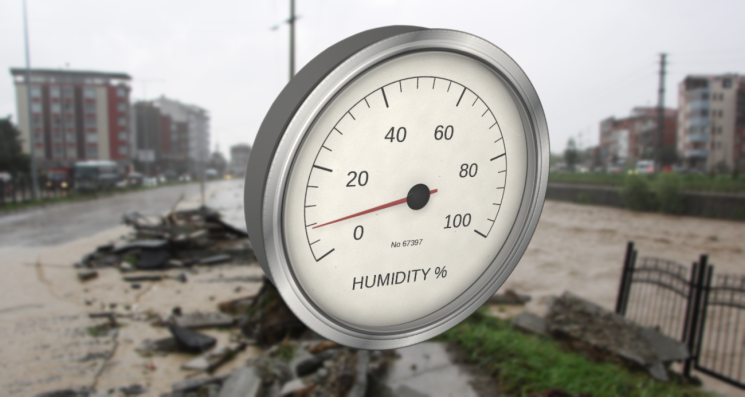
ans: 8; %
